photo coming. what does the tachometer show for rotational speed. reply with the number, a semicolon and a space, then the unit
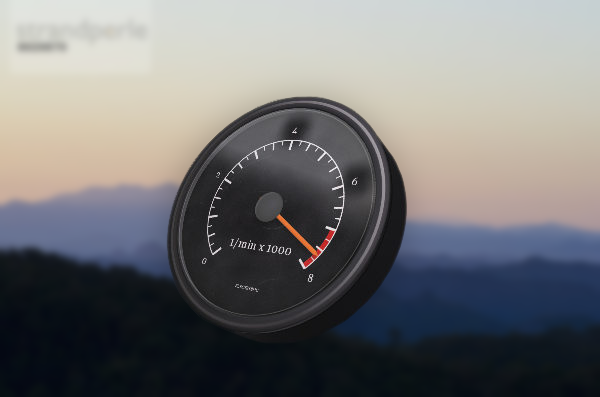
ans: 7625; rpm
